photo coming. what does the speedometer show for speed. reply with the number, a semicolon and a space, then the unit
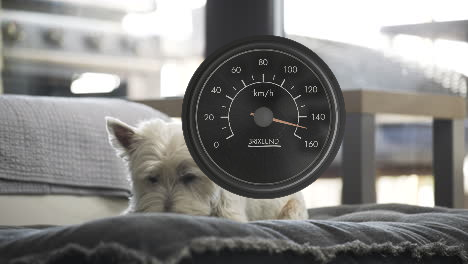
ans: 150; km/h
